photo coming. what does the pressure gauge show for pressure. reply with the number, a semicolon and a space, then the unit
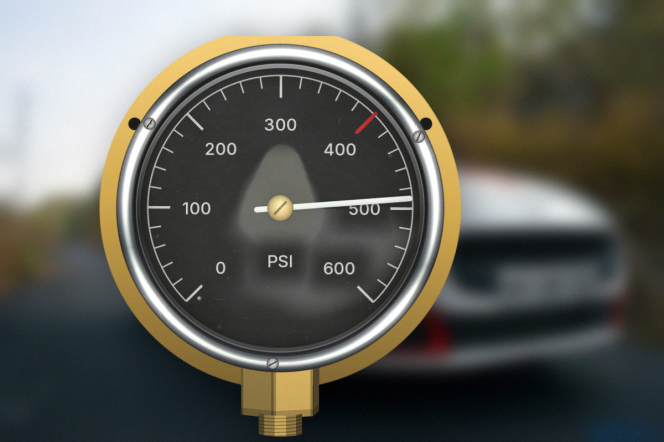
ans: 490; psi
